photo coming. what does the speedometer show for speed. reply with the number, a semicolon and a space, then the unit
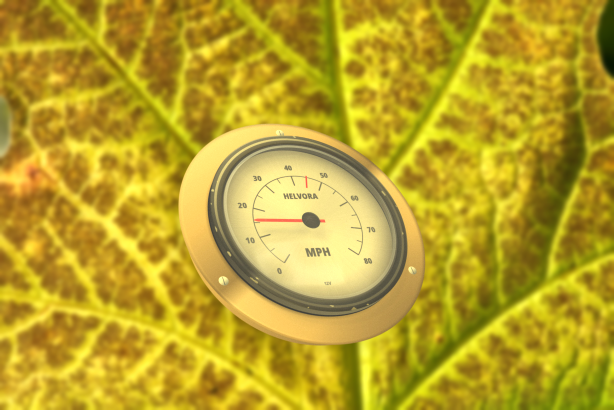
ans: 15; mph
